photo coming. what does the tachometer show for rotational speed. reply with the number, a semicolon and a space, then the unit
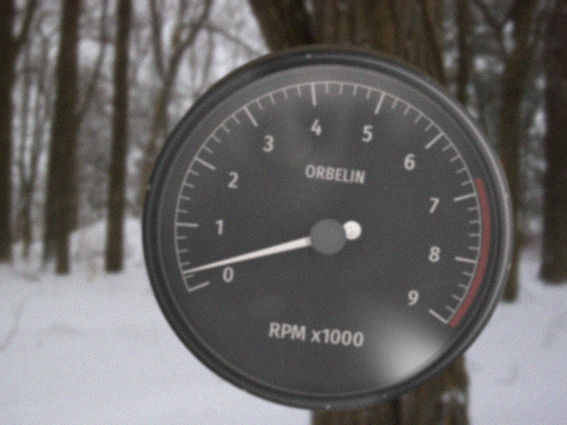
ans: 300; rpm
